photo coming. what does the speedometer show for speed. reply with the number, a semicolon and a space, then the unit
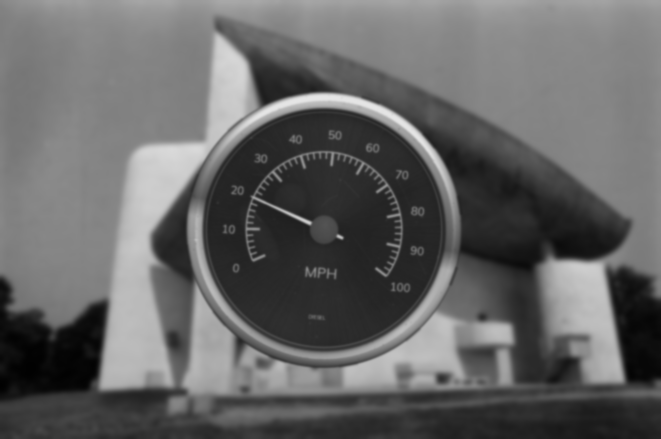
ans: 20; mph
